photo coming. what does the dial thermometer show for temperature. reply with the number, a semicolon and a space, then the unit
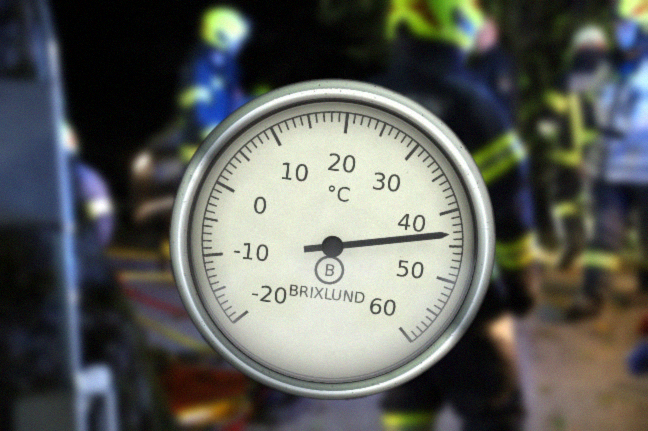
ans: 43; °C
